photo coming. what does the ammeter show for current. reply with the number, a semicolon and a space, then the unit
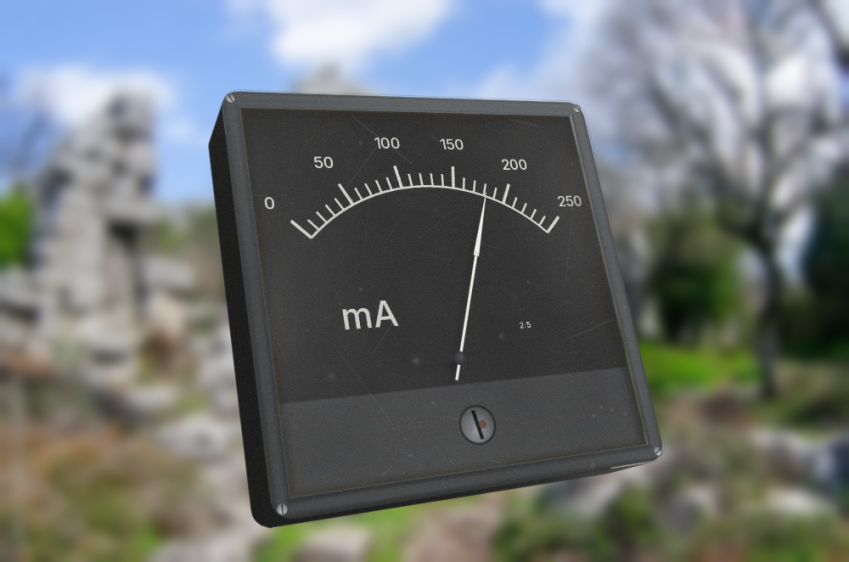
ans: 180; mA
